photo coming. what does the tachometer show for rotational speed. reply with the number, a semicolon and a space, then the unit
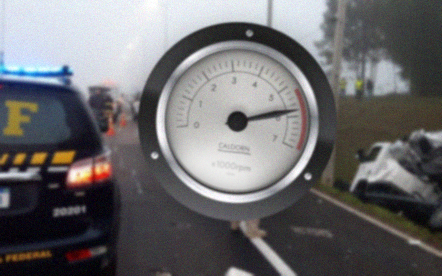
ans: 5800; rpm
